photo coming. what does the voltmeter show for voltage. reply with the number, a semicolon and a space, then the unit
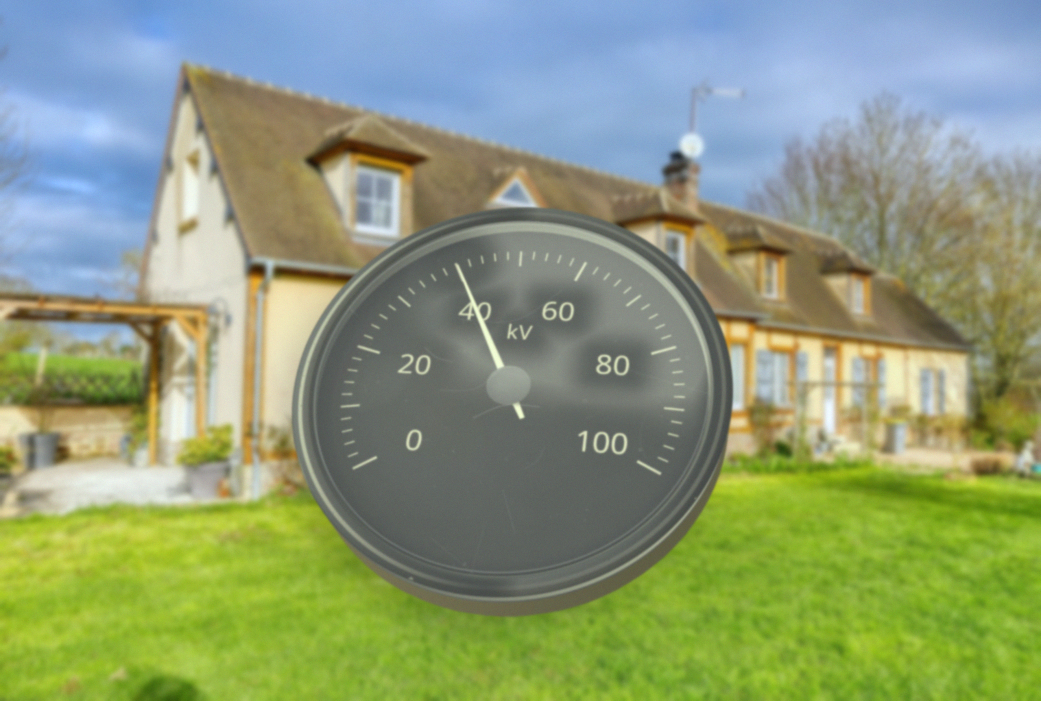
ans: 40; kV
